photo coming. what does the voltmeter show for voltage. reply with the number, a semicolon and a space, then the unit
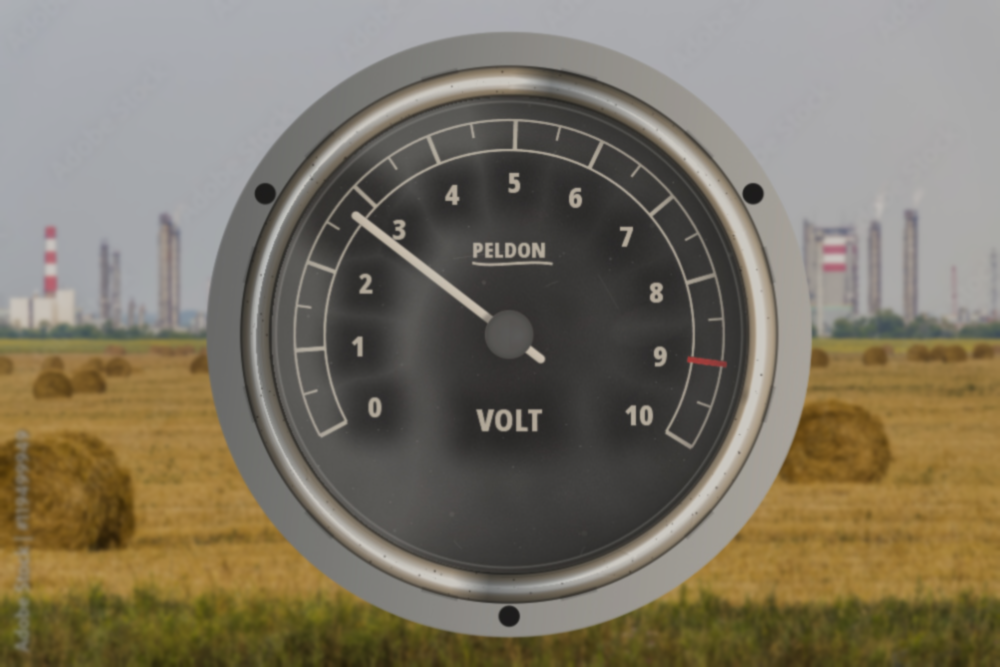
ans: 2.75; V
